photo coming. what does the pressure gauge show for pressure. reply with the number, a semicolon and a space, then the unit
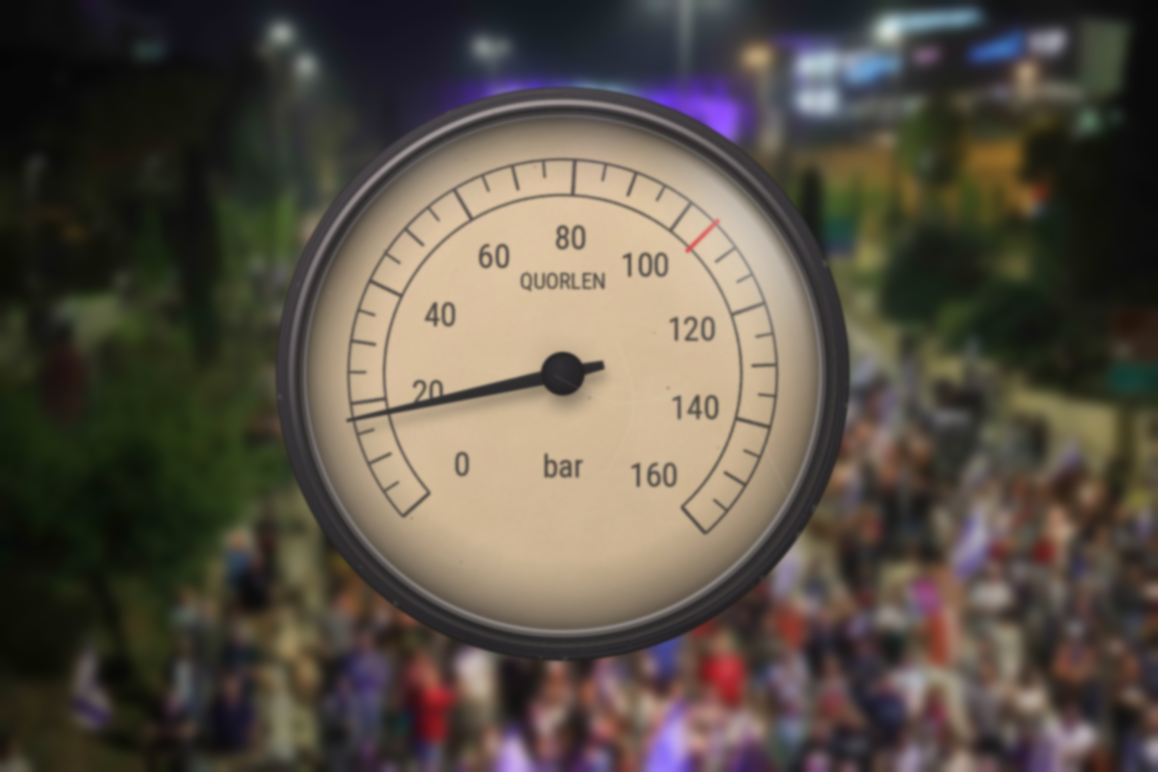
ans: 17.5; bar
